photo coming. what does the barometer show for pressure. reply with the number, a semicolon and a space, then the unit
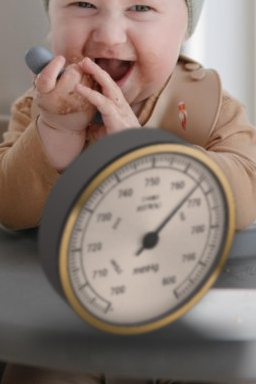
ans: 765; mmHg
